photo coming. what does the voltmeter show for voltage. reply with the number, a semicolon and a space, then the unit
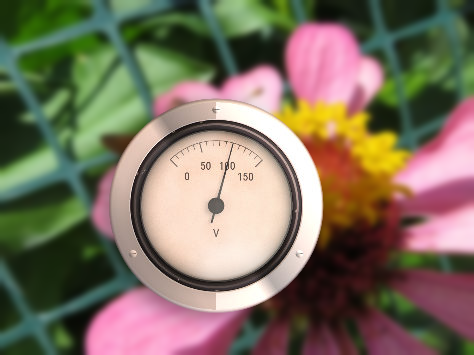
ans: 100; V
